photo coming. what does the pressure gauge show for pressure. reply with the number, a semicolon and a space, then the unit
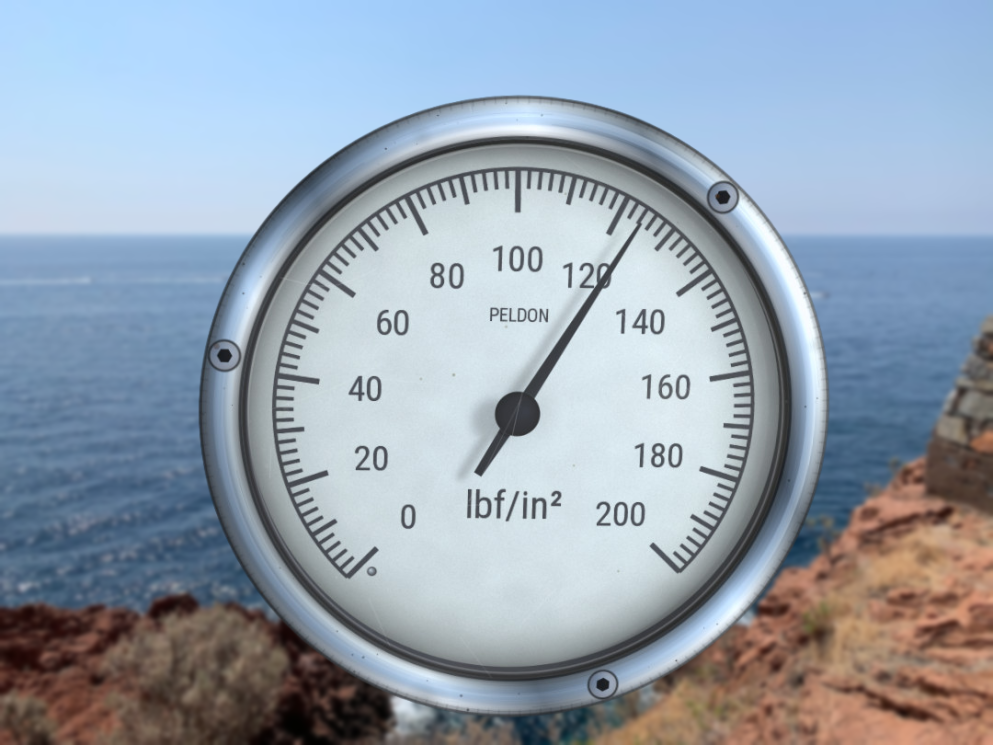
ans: 124; psi
